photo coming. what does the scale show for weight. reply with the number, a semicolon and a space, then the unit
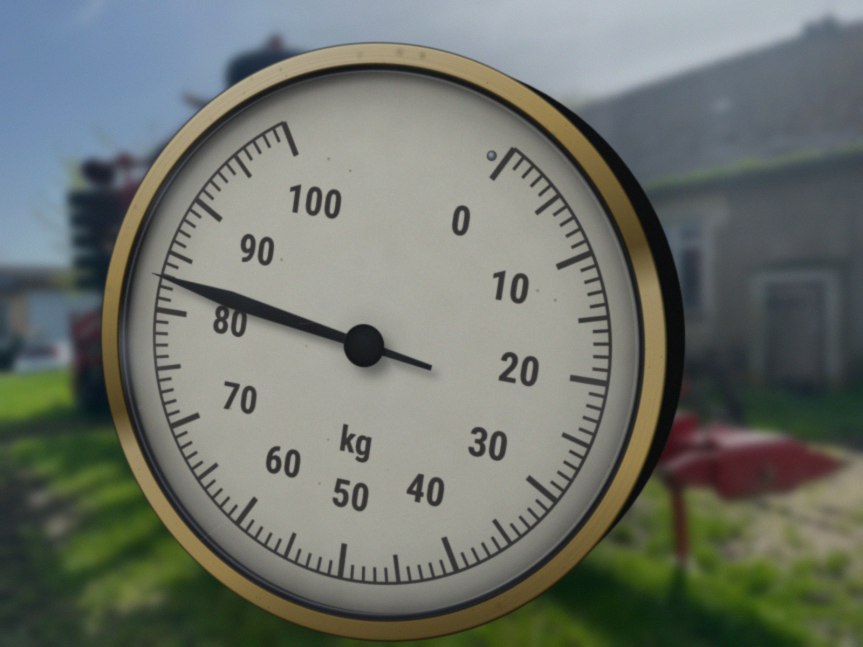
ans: 83; kg
